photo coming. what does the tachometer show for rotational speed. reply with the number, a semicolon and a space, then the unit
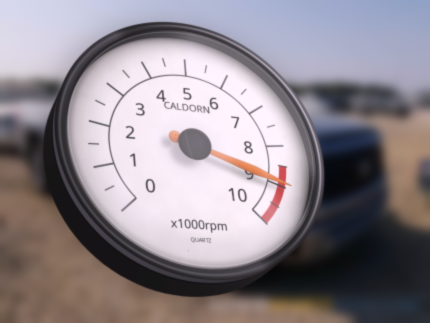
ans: 9000; rpm
